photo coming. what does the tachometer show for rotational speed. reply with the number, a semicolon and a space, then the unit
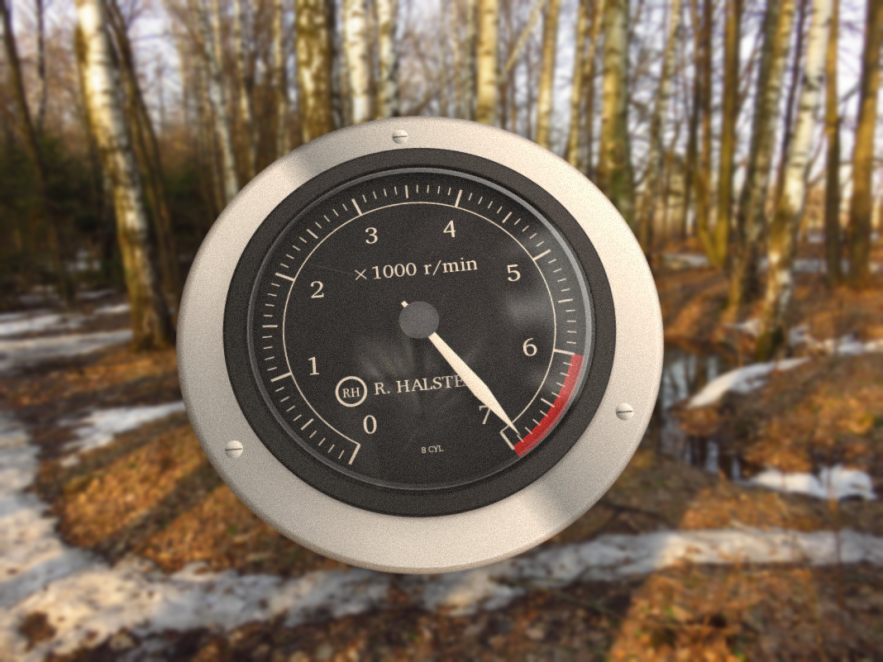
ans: 6900; rpm
